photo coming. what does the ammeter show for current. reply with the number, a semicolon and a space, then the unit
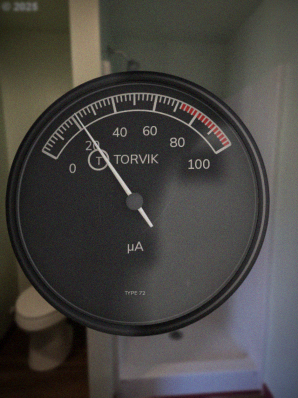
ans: 22; µA
